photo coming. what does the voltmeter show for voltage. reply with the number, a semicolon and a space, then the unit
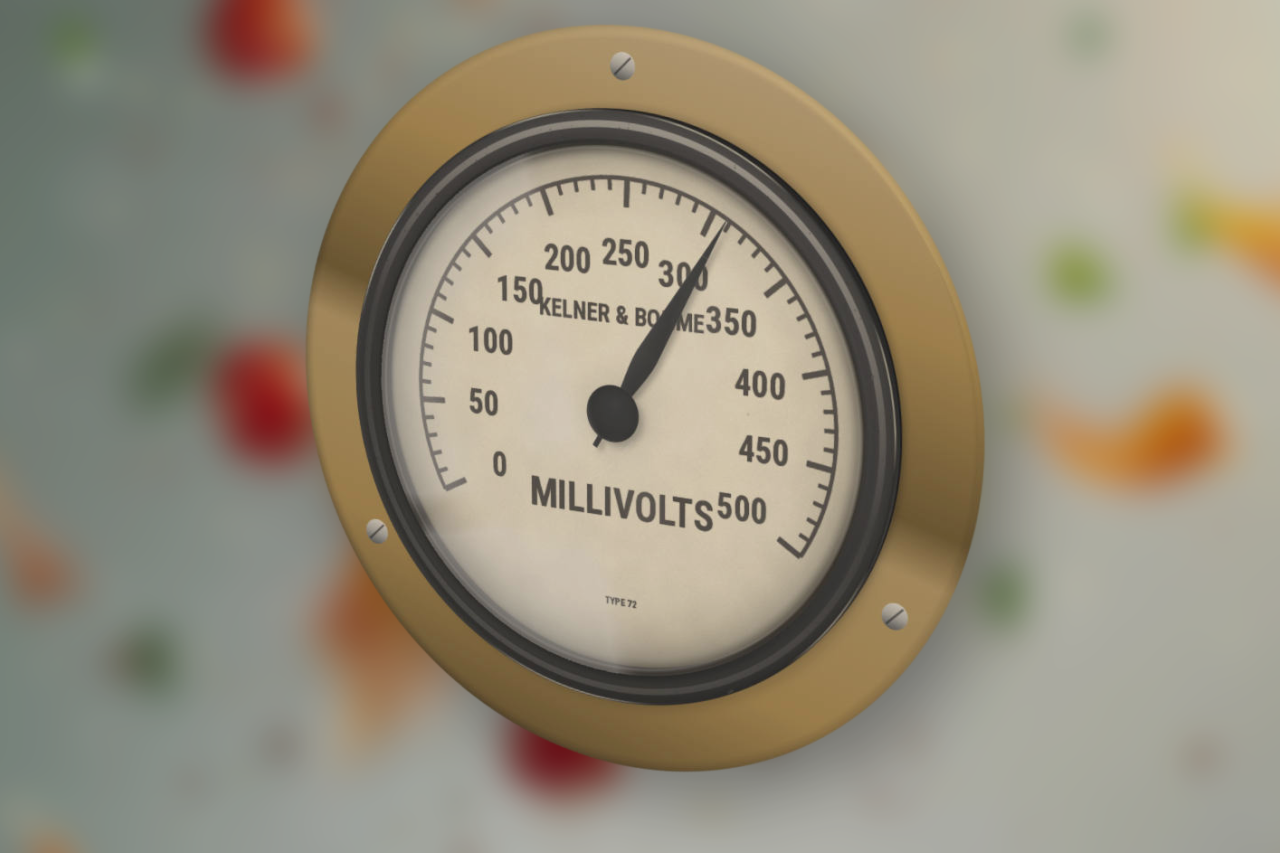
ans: 310; mV
